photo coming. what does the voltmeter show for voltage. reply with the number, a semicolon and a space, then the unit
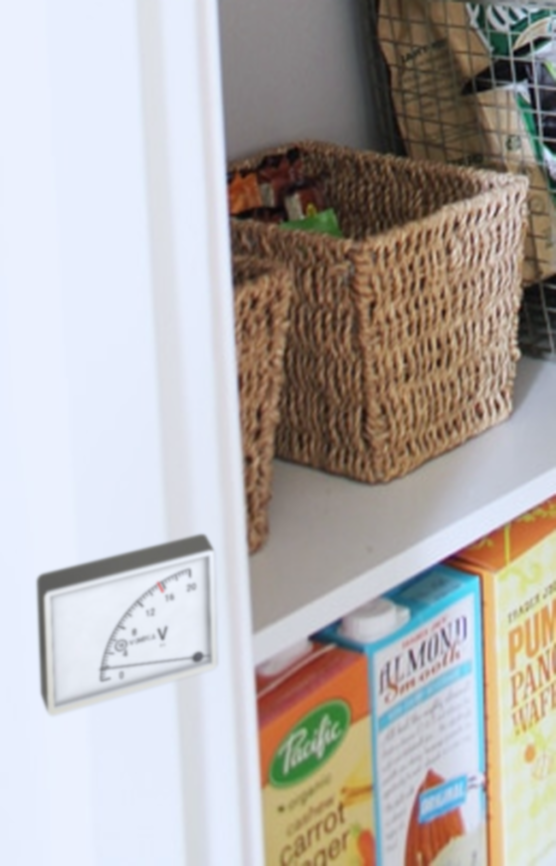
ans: 2; V
